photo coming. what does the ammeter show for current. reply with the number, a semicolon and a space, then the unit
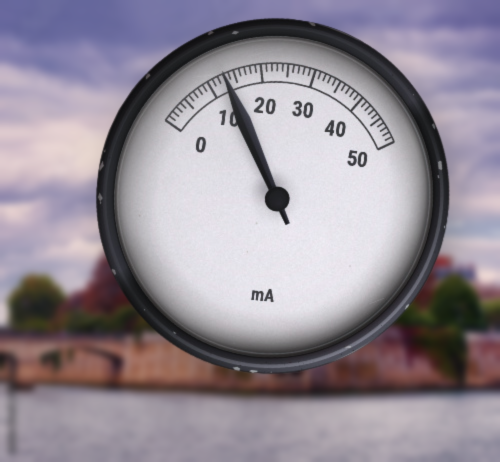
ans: 13; mA
